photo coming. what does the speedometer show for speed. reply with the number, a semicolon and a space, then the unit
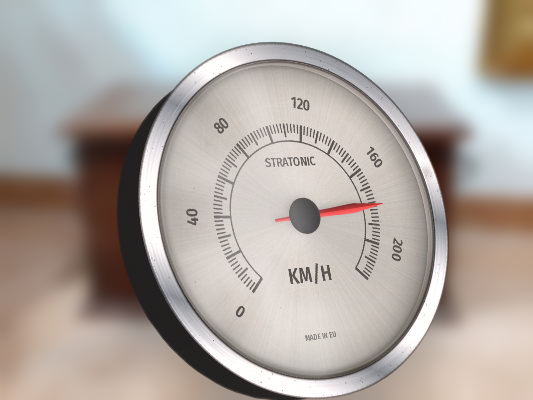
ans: 180; km/h
